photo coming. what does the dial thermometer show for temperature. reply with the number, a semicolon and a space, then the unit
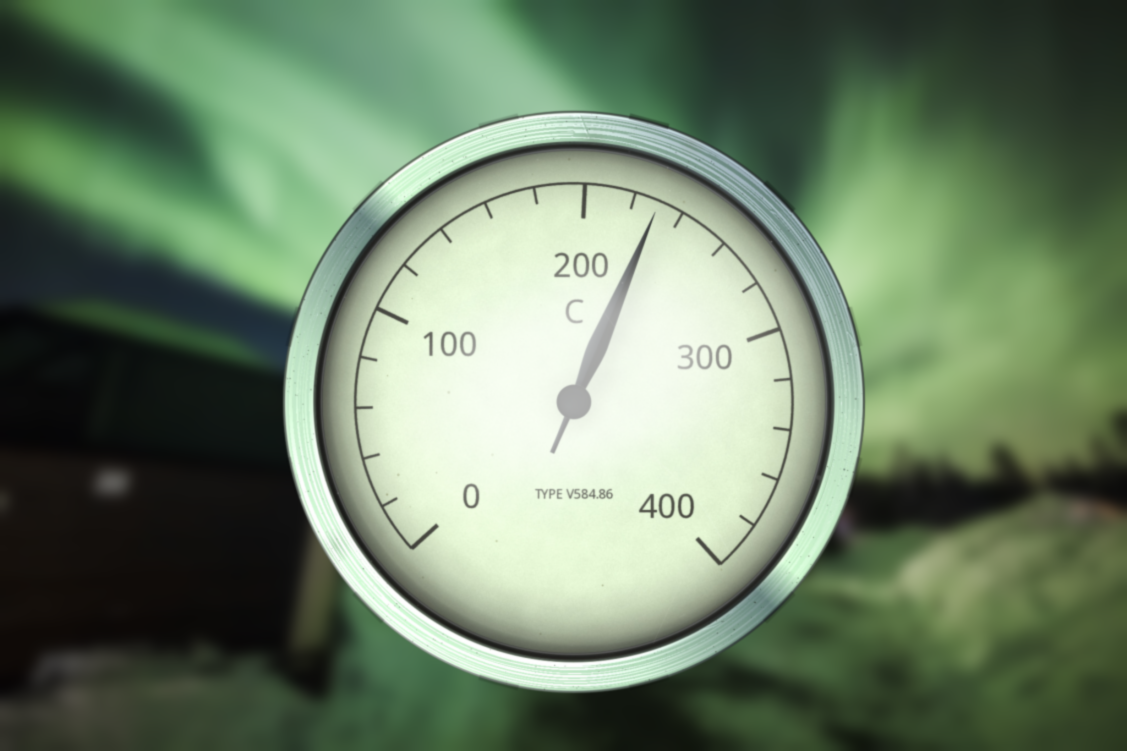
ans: 230; °C
